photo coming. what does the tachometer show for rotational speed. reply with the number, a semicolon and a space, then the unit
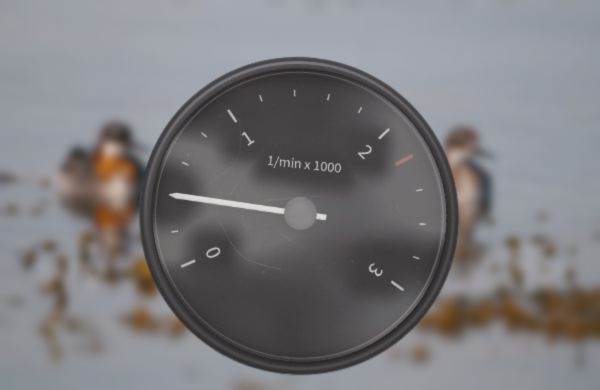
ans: 400; rpm
